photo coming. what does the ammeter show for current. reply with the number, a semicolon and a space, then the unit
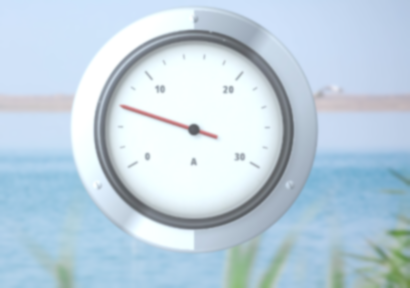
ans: 6; A
